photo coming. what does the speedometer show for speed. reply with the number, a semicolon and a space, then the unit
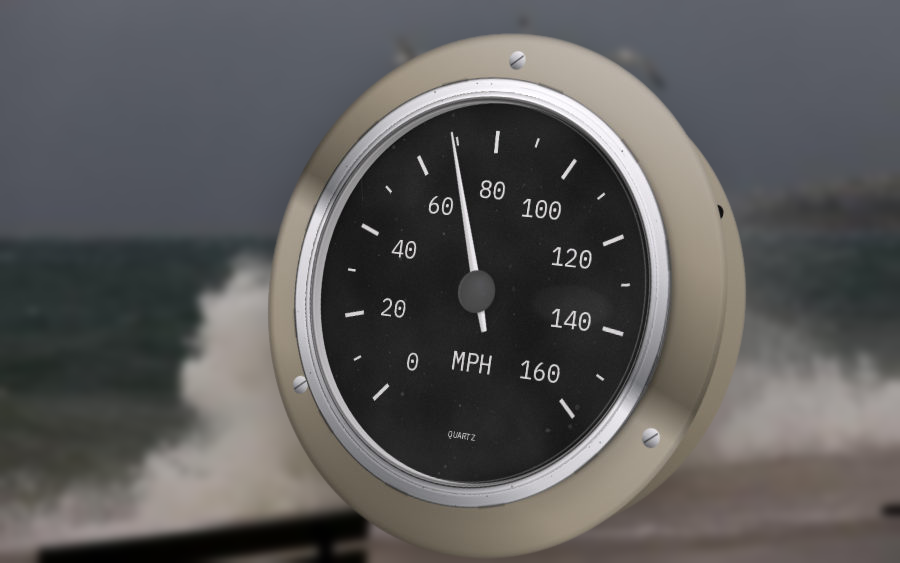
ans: 70; mph
